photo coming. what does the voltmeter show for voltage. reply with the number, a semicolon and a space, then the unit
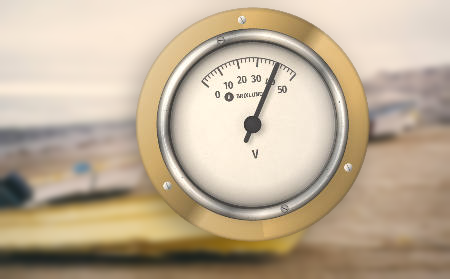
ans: 40; V
